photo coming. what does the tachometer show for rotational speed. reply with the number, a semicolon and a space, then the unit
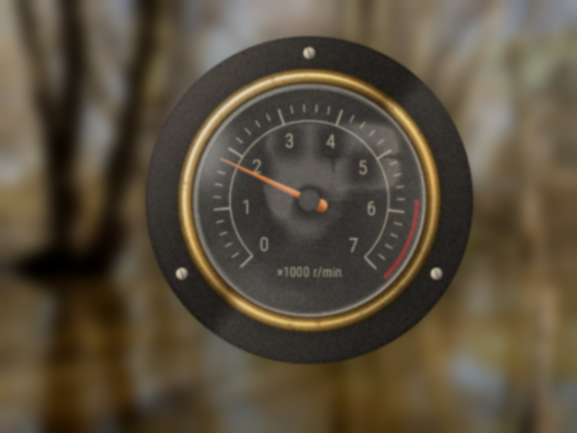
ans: 1800; rpm
